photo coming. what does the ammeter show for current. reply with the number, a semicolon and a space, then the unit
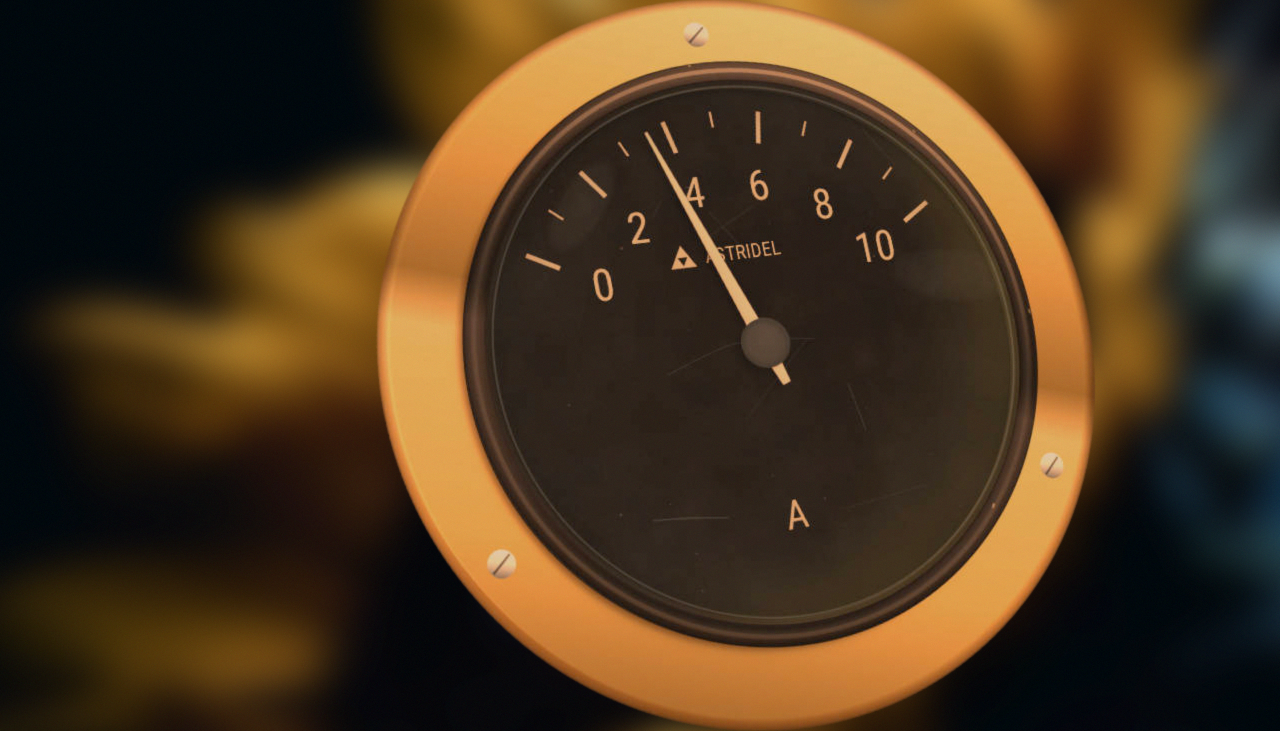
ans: 3.5; A
